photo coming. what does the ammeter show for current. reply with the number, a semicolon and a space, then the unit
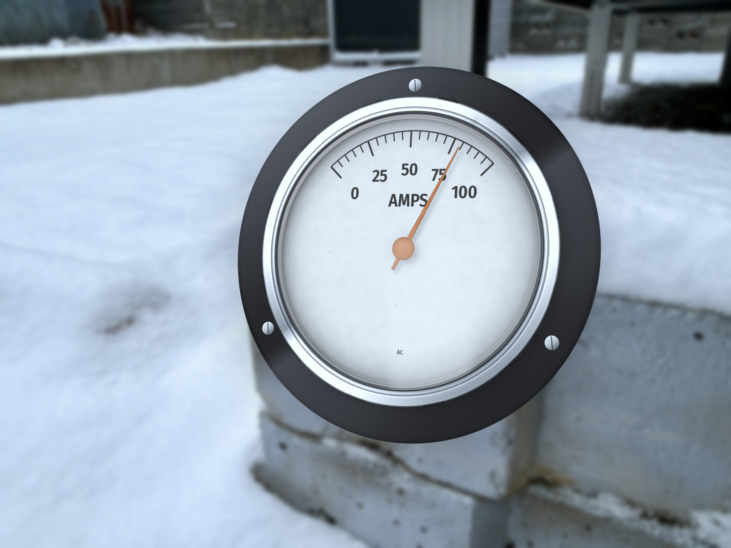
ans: 80; A
